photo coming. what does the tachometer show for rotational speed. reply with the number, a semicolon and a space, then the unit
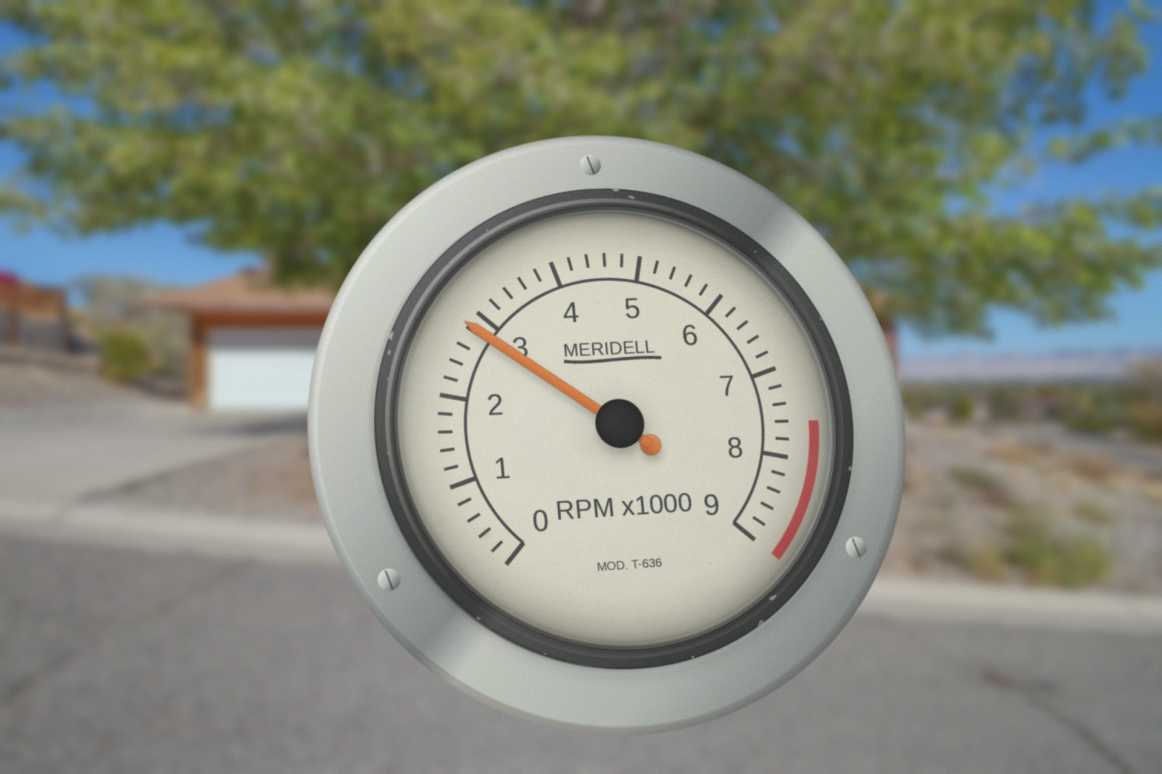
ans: 2800; rpm
